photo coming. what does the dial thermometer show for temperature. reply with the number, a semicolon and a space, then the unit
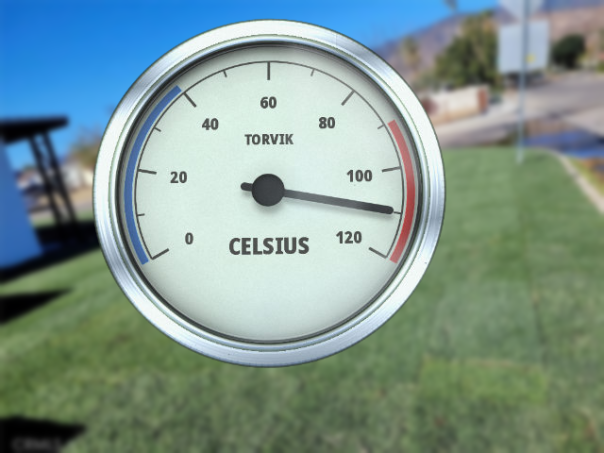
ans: 110; °C
